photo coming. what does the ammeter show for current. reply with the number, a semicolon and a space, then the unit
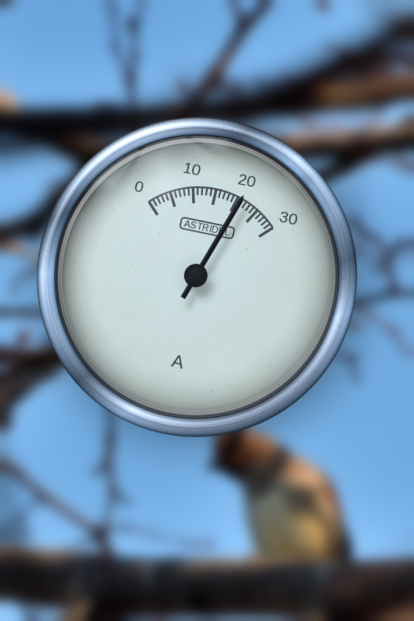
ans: 21; A
